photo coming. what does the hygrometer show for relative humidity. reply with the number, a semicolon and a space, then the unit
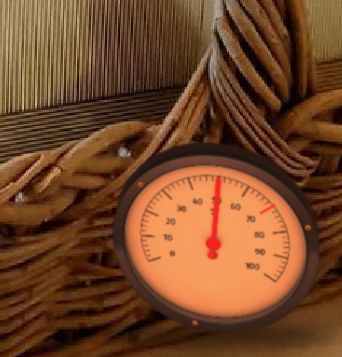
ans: 50; %
